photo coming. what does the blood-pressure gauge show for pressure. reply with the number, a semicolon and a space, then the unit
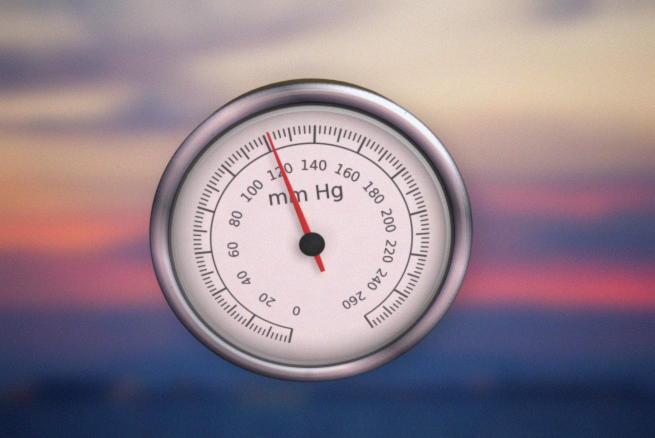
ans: 122; mmHg
